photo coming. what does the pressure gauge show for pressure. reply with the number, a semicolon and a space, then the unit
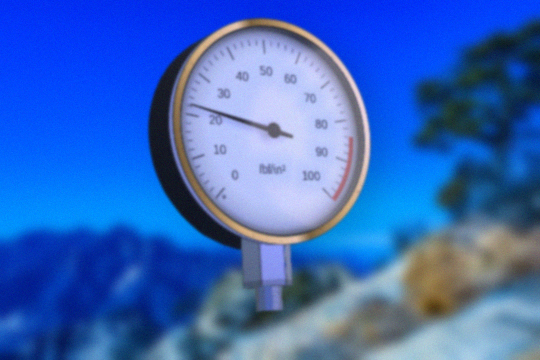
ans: 22; psi
